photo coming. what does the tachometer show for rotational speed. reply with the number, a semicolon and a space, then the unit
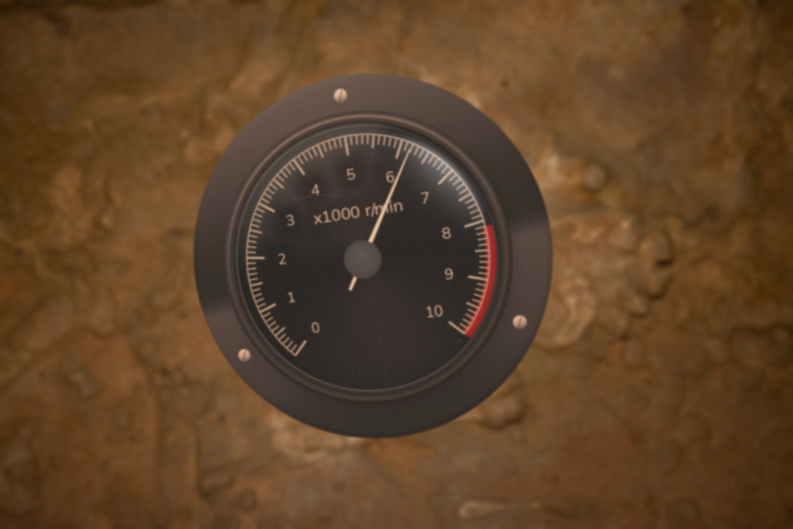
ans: 6200; rpm
